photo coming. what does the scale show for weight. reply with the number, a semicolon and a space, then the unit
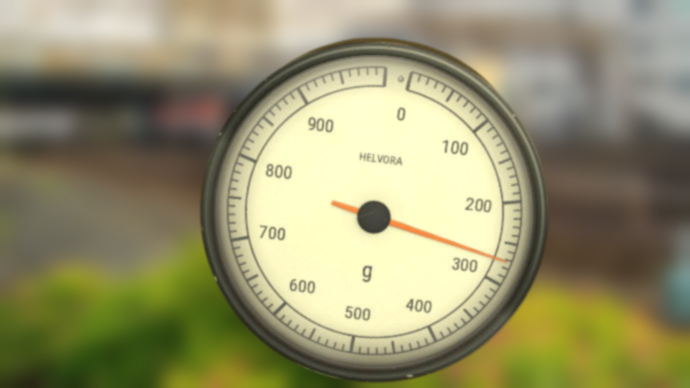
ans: 270; g
